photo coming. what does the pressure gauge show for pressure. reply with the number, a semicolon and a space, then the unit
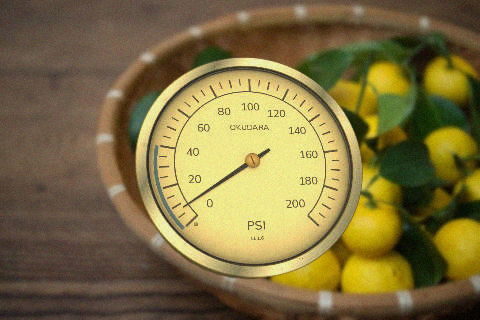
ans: 7.5; psi
